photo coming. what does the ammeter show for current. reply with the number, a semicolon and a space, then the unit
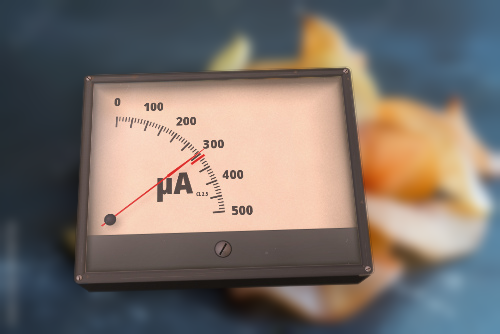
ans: 300; µA
